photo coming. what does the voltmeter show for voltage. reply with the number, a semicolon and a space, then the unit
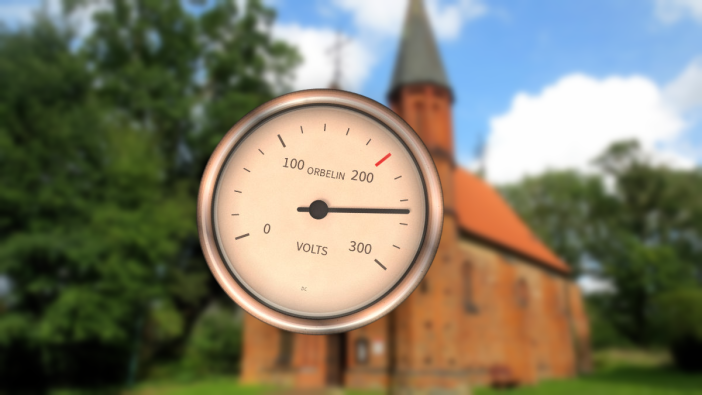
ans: 250; V
